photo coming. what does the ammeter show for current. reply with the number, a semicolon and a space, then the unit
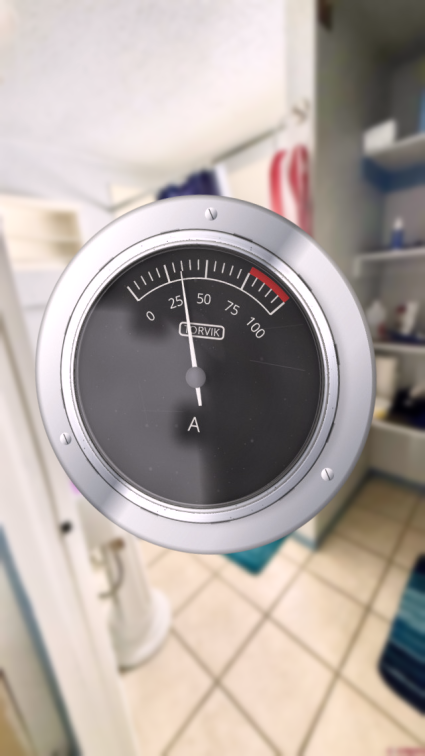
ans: 35; A
